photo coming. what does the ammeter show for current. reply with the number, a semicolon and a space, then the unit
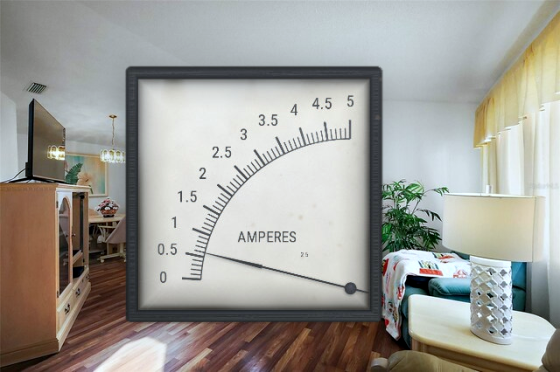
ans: 0.6; A
